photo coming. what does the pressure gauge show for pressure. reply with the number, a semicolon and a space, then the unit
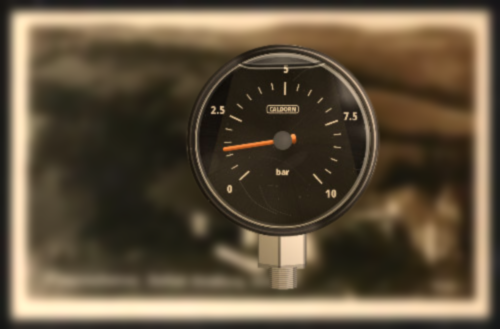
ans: 1.25; bar
